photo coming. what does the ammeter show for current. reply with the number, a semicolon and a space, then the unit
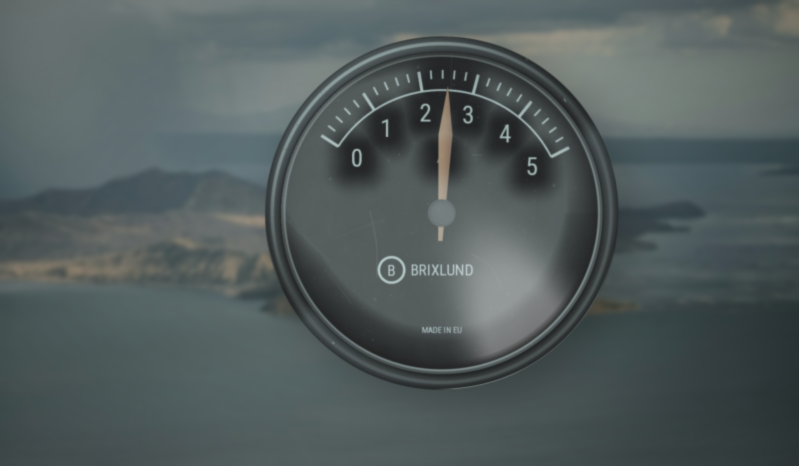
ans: 2.5; A
